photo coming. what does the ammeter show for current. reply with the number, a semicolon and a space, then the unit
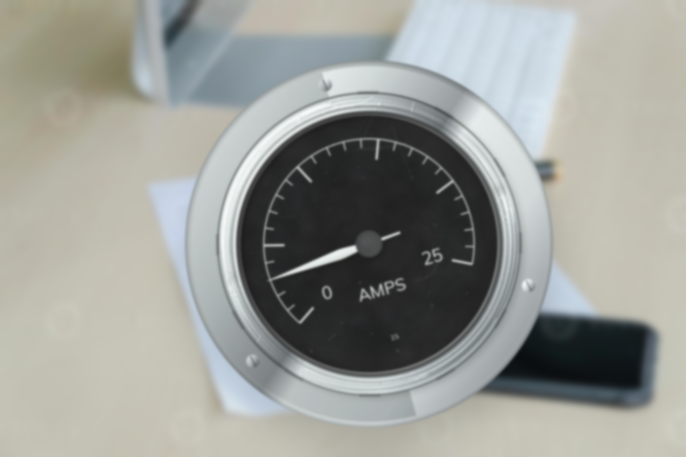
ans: 3; A
